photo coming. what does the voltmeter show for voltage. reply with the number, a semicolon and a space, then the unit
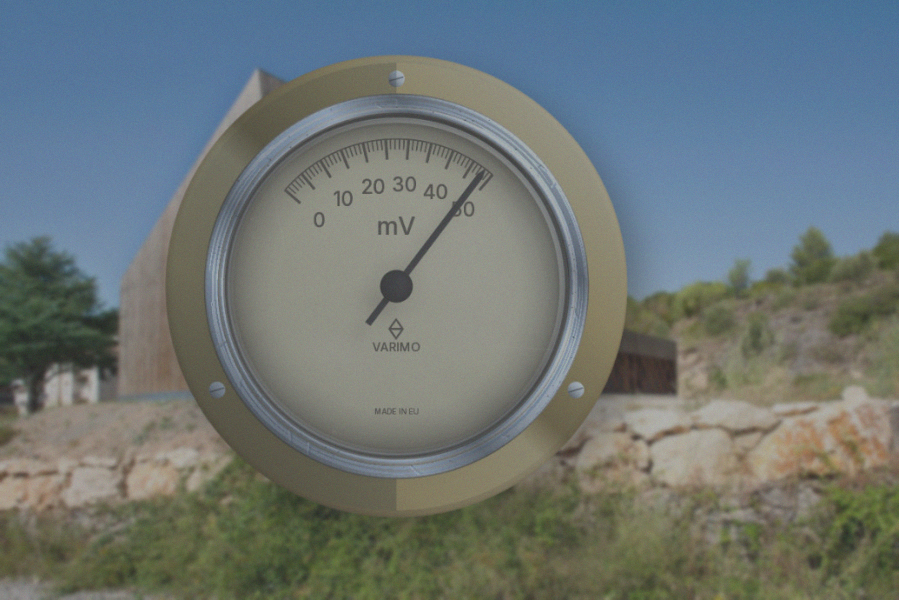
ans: 48; mV
